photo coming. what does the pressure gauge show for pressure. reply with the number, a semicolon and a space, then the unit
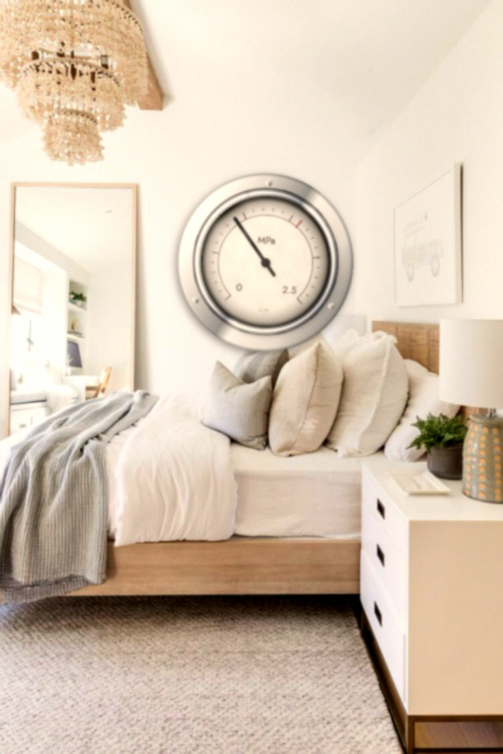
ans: 0.9; MPa
